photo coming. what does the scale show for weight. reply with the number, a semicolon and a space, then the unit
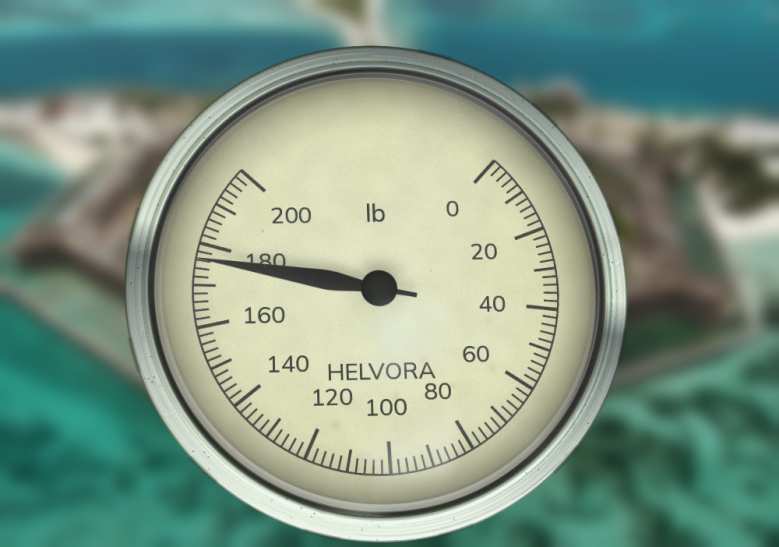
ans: 176; lb
